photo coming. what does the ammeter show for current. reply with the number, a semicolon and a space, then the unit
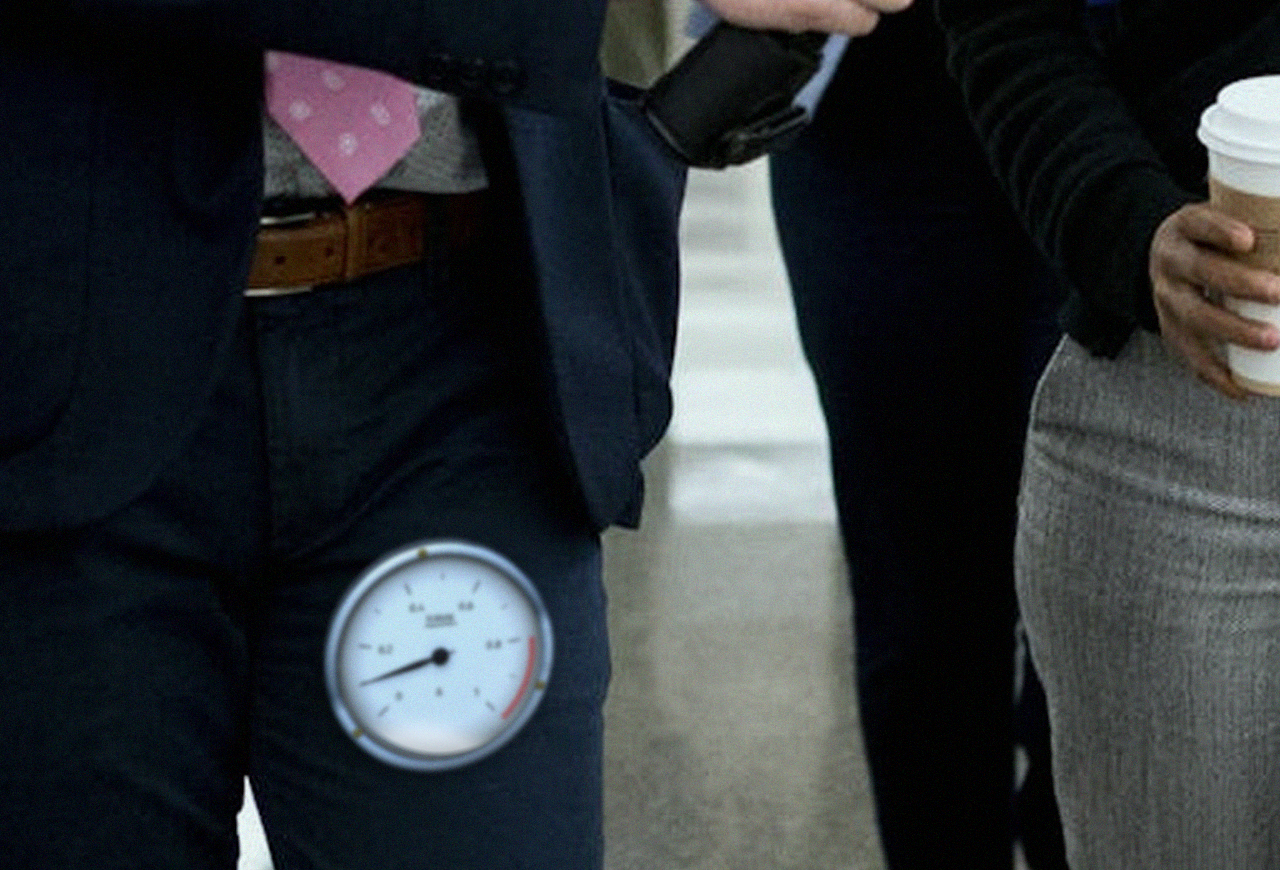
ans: 0.1; A
